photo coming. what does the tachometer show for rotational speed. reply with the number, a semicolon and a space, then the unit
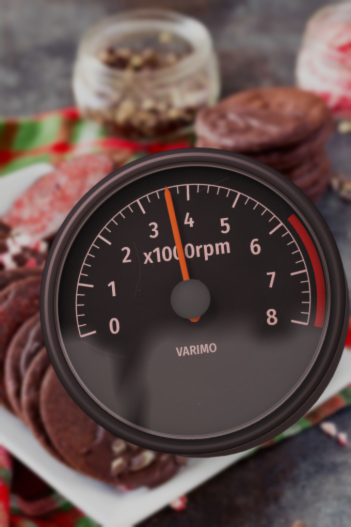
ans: 3600; rpm
